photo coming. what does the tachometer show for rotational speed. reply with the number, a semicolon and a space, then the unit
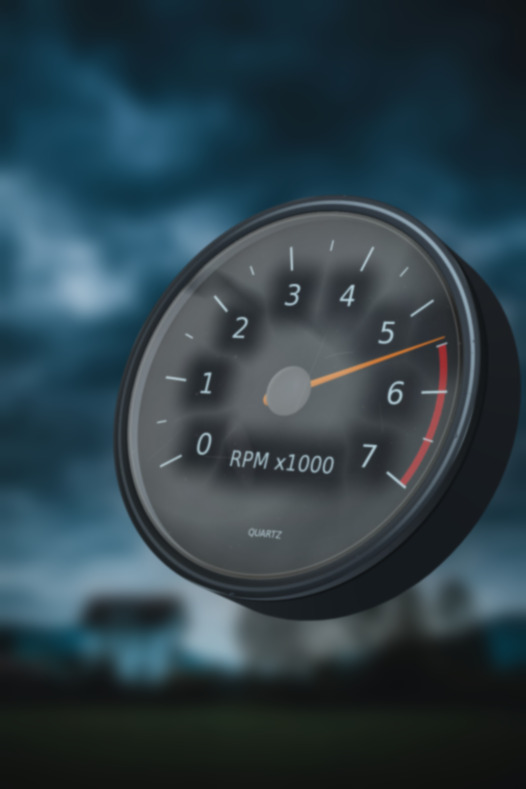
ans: 5500; rpm
